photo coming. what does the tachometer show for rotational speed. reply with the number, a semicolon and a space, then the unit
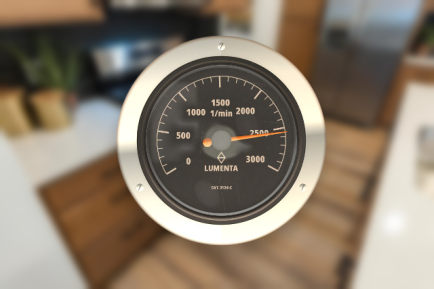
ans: 2550; rpm
